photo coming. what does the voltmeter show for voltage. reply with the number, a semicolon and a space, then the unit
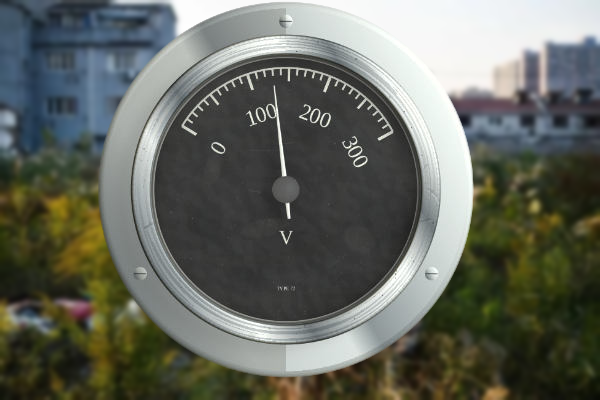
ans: 130; V
